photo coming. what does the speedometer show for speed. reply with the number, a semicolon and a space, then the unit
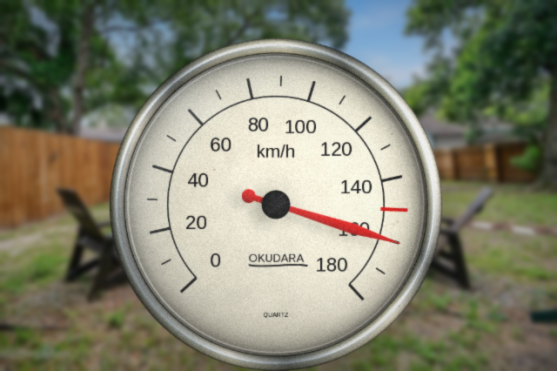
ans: 160; km/h
